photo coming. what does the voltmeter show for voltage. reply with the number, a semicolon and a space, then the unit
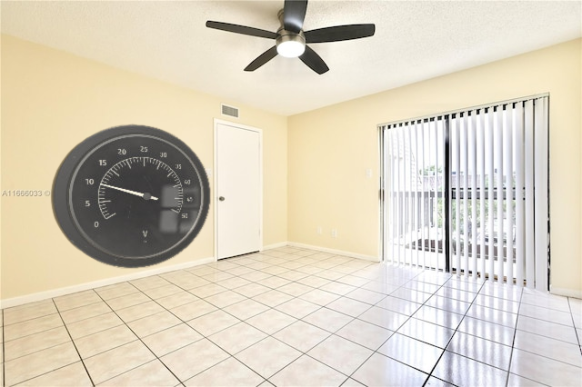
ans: 10; V
